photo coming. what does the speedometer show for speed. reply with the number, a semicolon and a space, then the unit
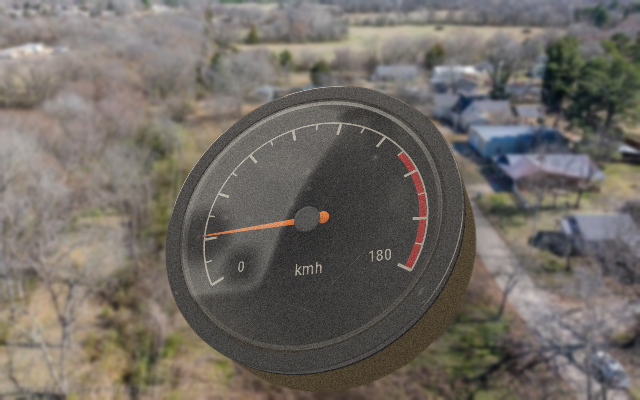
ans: 20; km/h
